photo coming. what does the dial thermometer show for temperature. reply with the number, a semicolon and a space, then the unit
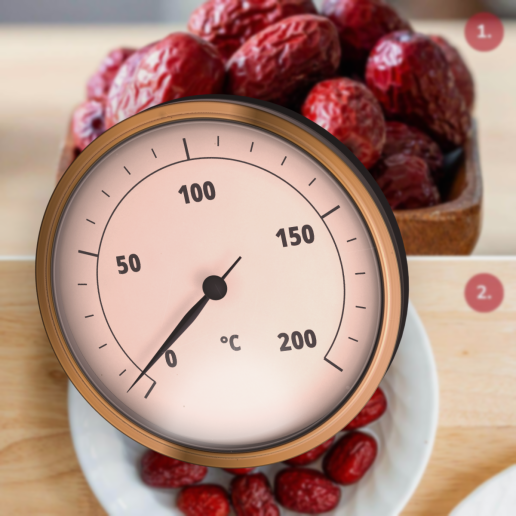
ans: 5; °C
